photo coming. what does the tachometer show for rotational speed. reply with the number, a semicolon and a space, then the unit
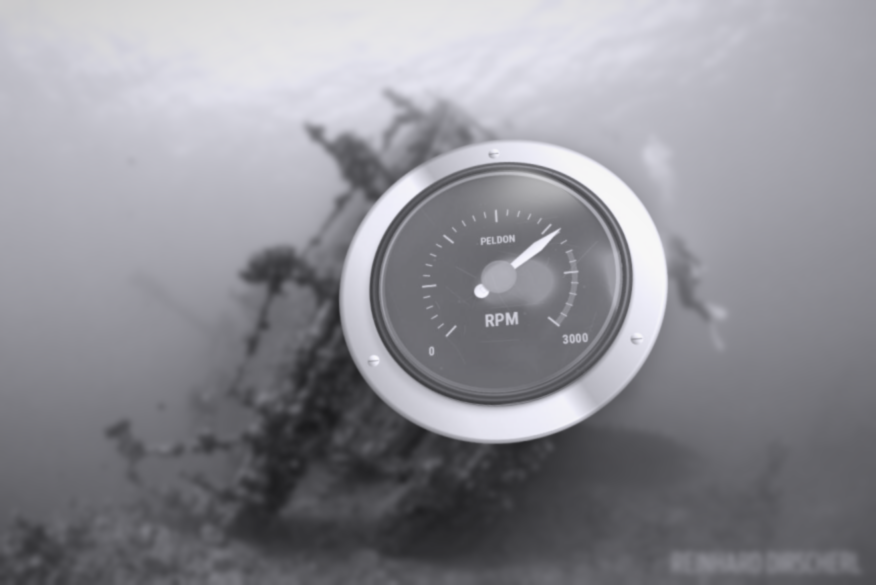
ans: 2100; rpm
